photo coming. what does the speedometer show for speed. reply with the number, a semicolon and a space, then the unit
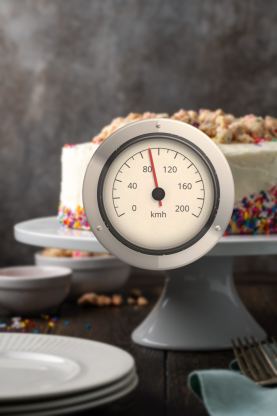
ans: 90; km/h
